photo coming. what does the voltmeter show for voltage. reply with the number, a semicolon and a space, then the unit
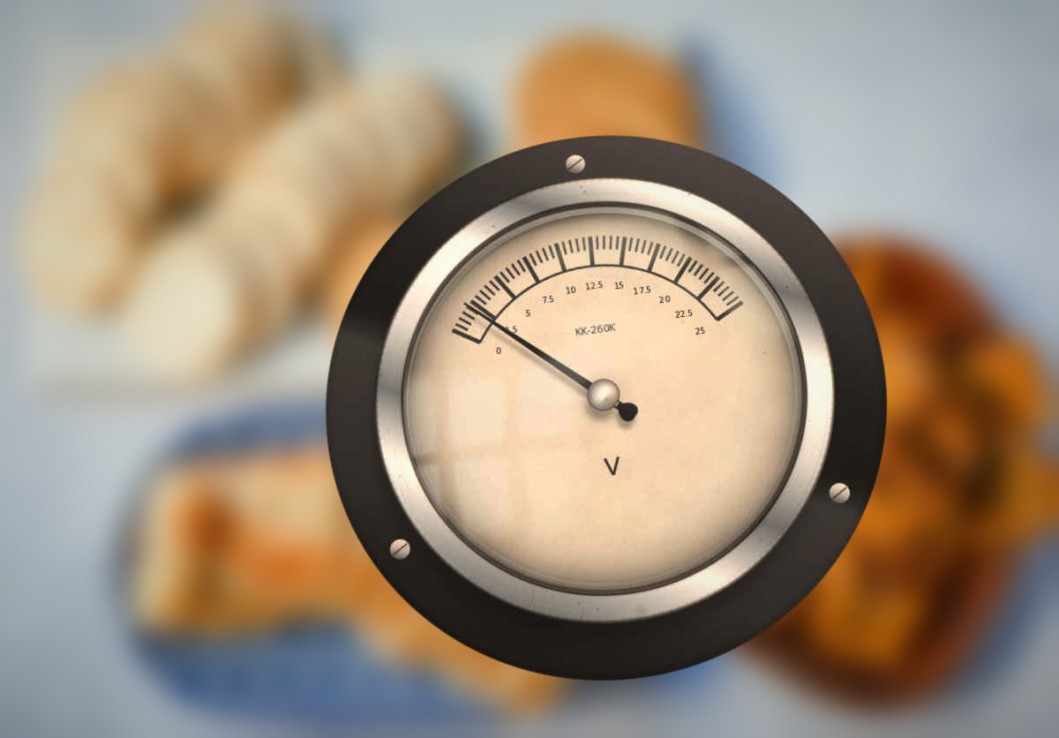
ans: 2; V
